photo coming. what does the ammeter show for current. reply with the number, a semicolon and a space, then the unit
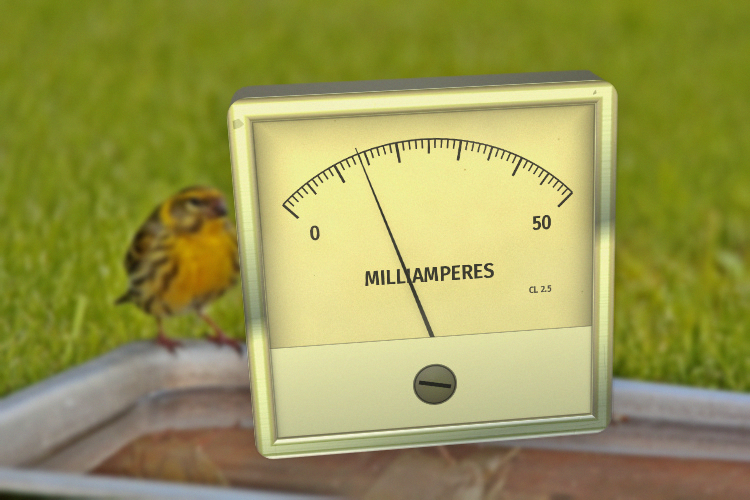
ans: 14; mA
